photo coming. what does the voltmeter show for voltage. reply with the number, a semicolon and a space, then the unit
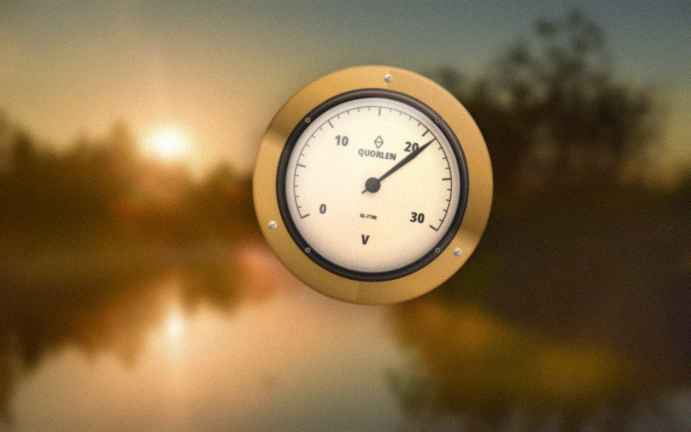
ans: 21; V
